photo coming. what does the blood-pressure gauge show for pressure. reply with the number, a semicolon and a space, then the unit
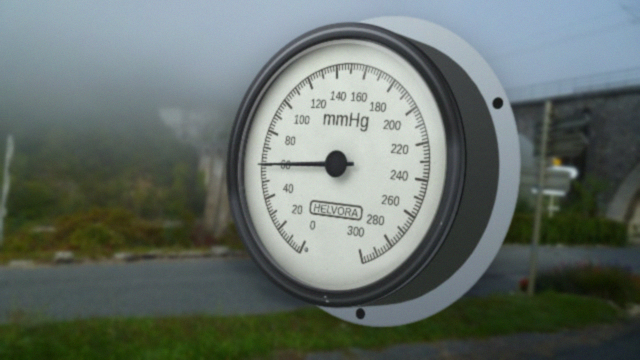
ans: 60; mmHg
